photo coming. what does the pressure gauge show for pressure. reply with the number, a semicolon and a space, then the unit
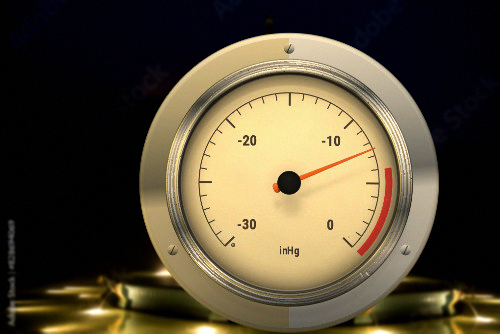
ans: -7.5; inHg
